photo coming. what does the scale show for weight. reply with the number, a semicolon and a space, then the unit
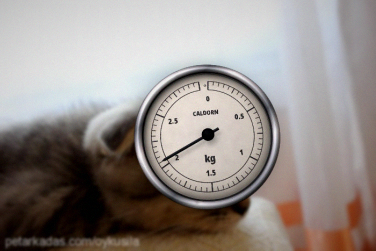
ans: 2.05; kg
